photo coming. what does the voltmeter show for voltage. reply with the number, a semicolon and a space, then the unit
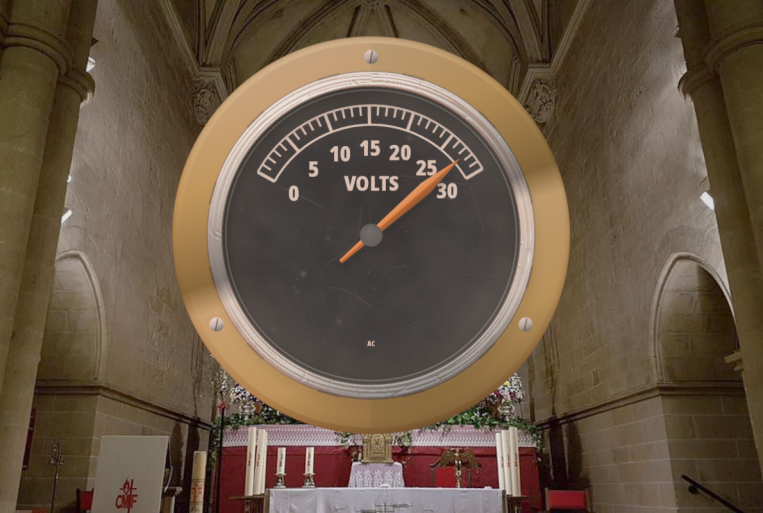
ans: 27.5; V
